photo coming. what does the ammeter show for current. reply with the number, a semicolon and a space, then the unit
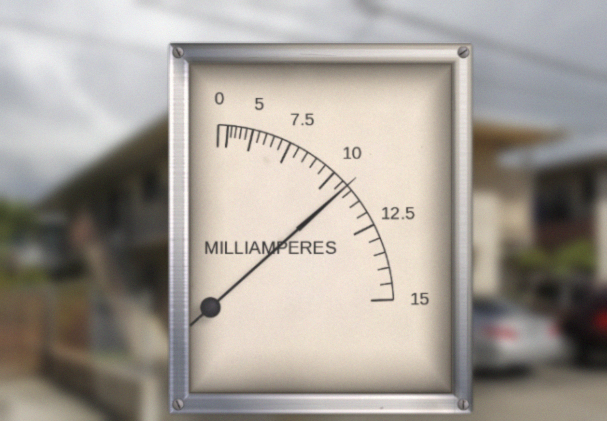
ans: 10.75; mA
